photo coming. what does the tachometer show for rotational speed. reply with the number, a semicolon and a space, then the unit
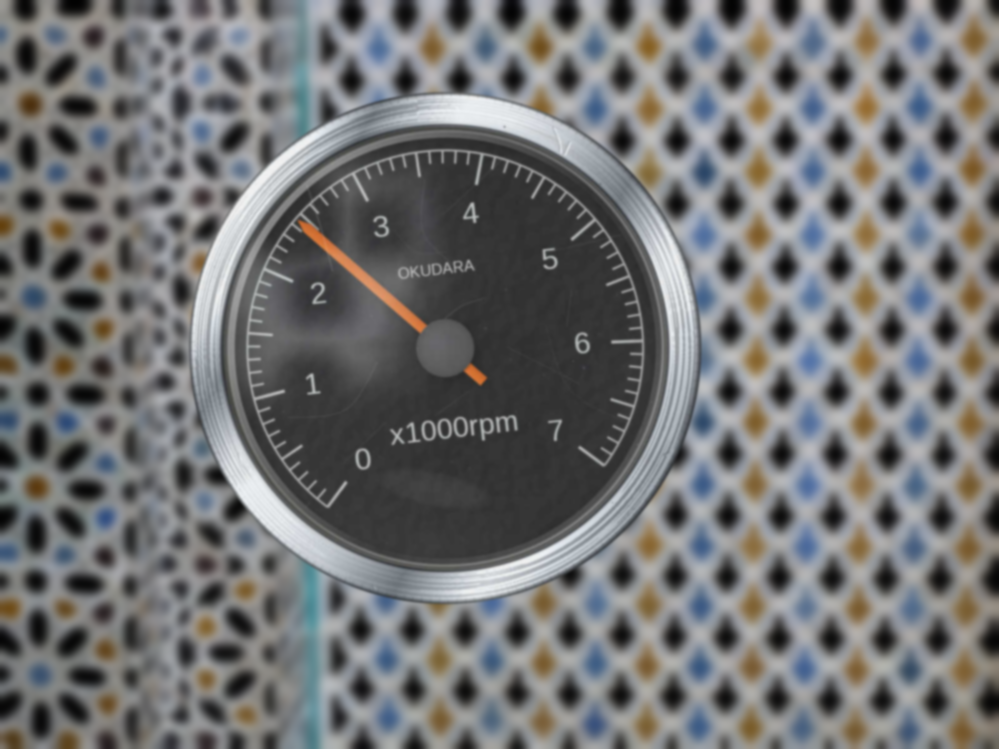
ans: 2450; rpm
